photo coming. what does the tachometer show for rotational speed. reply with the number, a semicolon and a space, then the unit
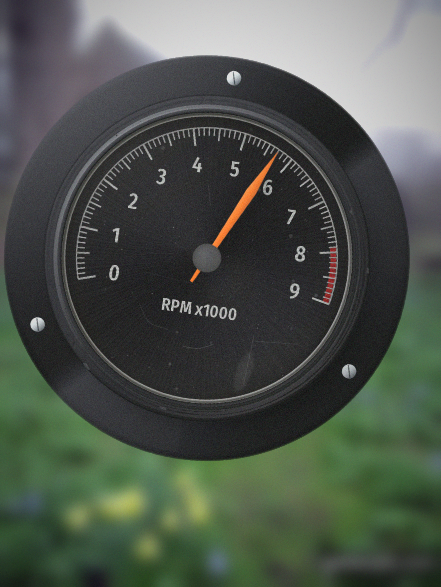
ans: 5700; rpm
